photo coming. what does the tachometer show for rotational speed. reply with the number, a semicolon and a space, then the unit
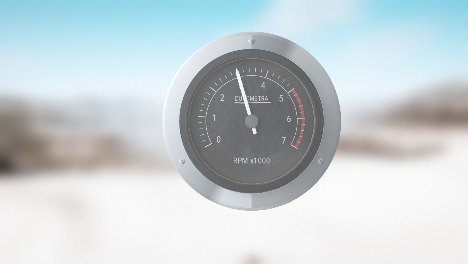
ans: 3000; rpm
